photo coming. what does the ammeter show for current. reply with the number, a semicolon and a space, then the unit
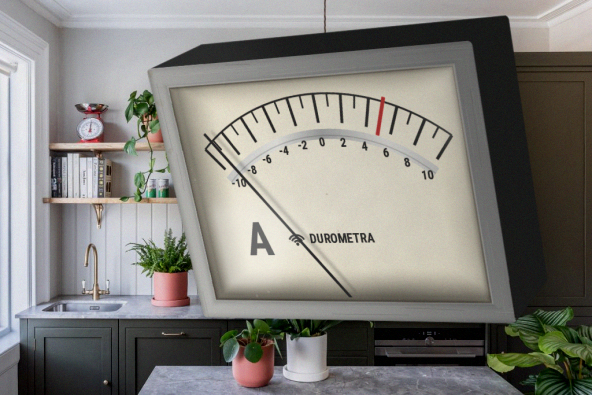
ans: -9; A
